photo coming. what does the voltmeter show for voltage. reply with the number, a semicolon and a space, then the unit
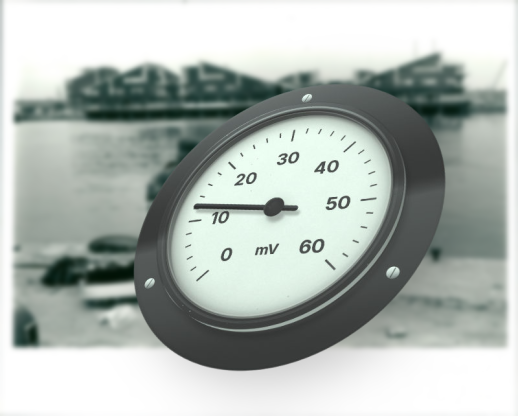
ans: 12; mV
